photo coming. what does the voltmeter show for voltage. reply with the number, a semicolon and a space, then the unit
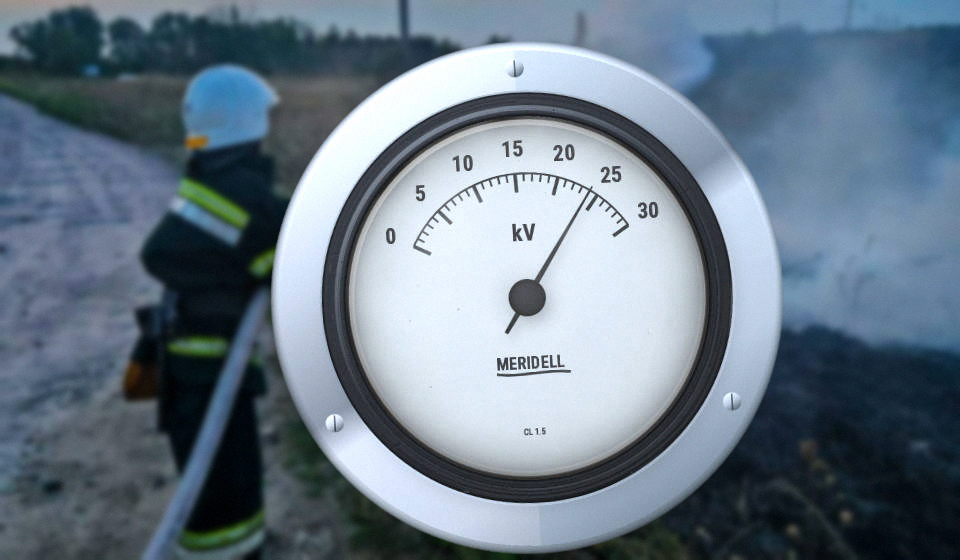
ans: 24; kV
